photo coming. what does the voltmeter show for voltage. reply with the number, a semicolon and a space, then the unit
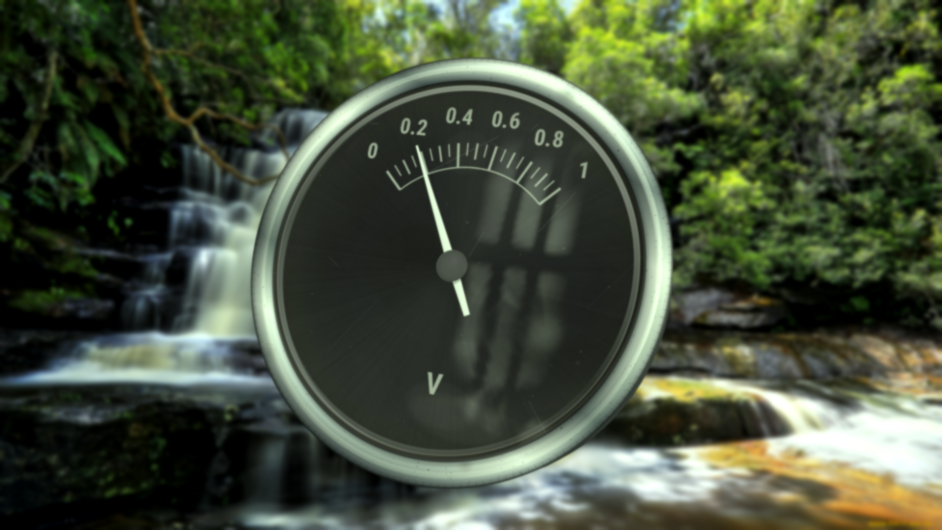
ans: 0.2; V
